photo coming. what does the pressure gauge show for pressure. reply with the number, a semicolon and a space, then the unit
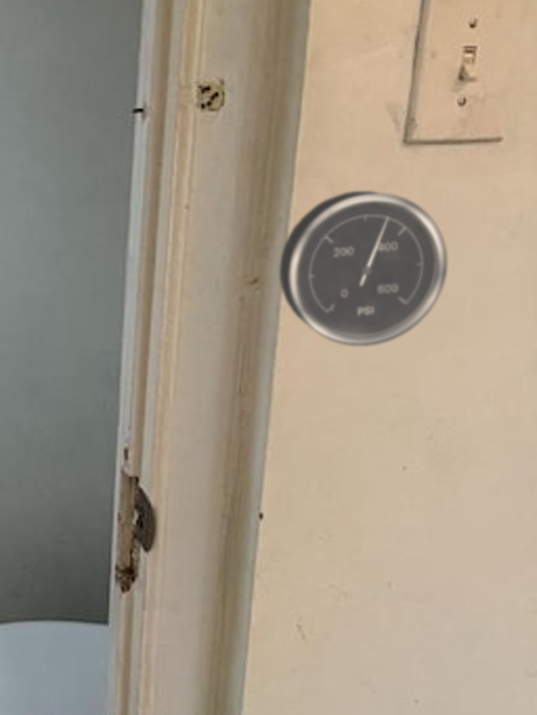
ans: 350; psi
